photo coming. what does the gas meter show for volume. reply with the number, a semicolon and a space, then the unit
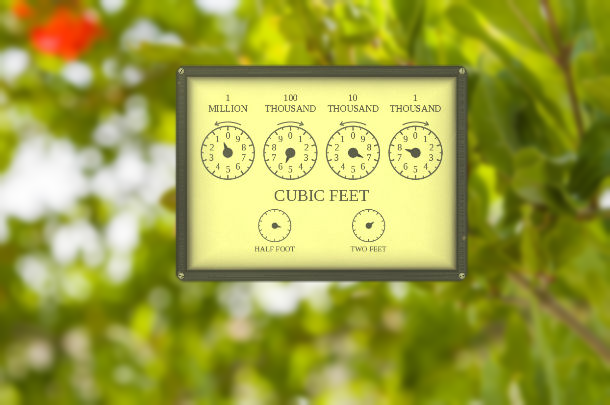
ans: 56800; ft³
